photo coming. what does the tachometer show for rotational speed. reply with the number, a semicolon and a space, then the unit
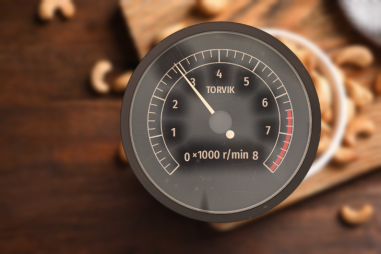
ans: 2900; rpm
